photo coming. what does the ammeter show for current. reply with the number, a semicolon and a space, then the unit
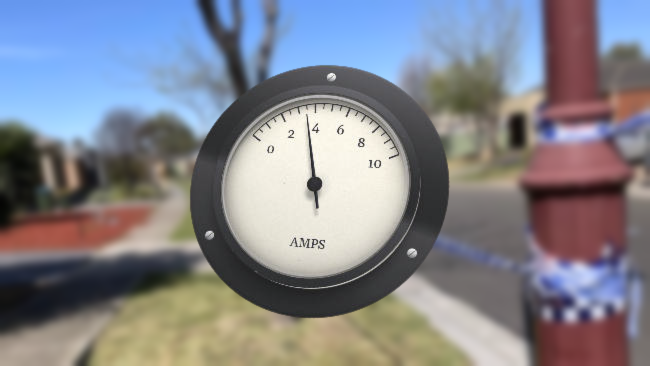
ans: 3.5; A
